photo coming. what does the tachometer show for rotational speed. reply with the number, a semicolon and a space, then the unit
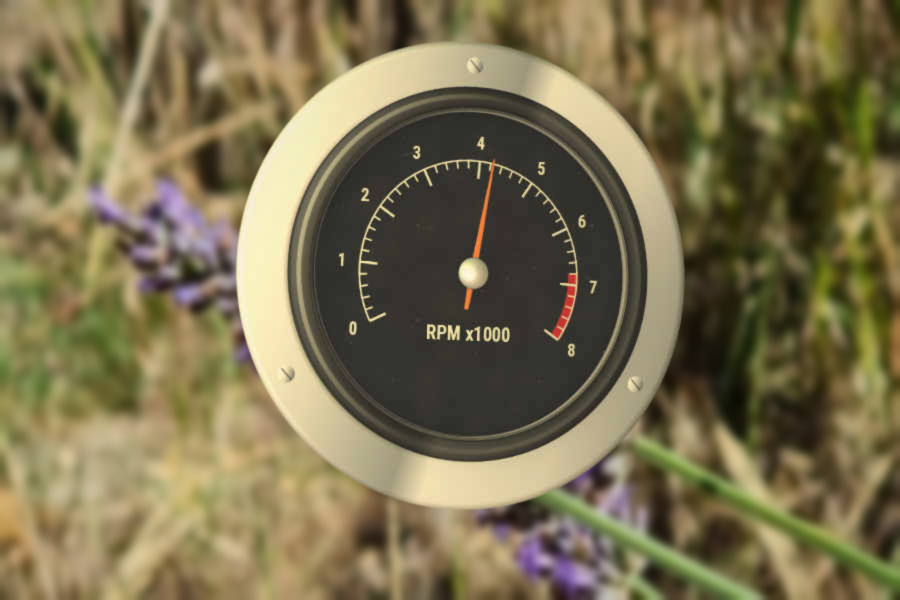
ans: 4200; rpm
